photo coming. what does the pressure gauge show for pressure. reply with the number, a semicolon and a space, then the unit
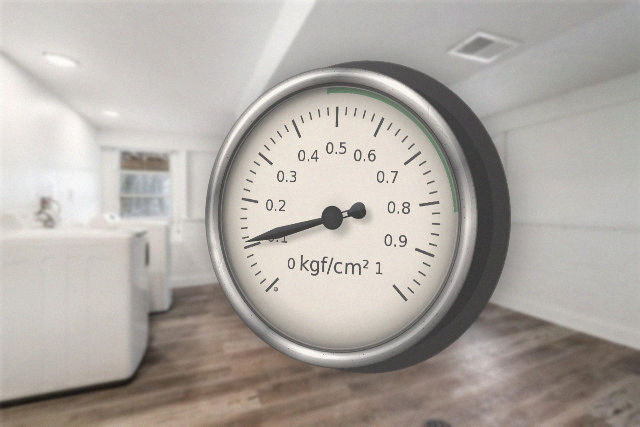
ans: 0.11; kg/cm²
